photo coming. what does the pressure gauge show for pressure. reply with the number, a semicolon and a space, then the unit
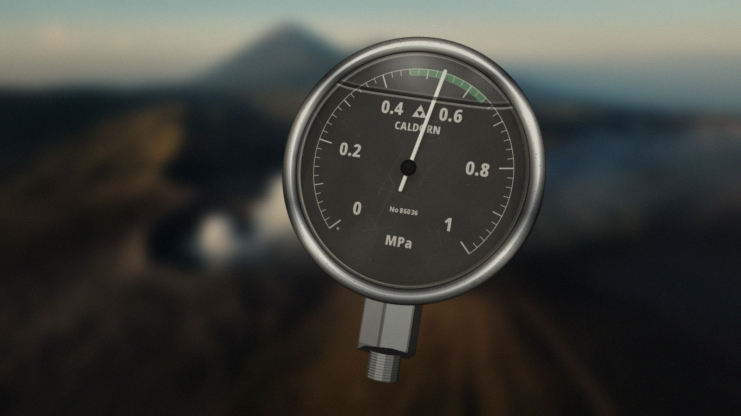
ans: 0.54; MPa
